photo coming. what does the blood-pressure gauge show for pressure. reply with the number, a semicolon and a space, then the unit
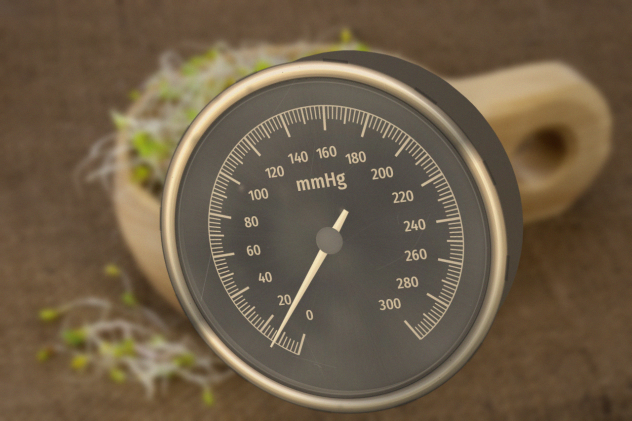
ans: 12; mmHg
